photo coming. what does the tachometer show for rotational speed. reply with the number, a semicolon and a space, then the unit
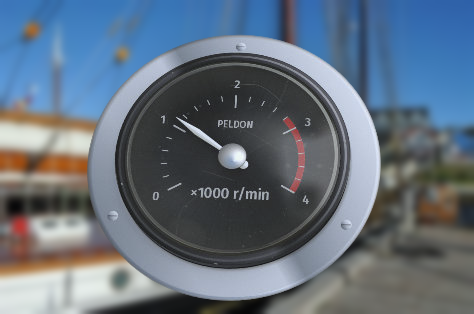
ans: 1100; rpm
